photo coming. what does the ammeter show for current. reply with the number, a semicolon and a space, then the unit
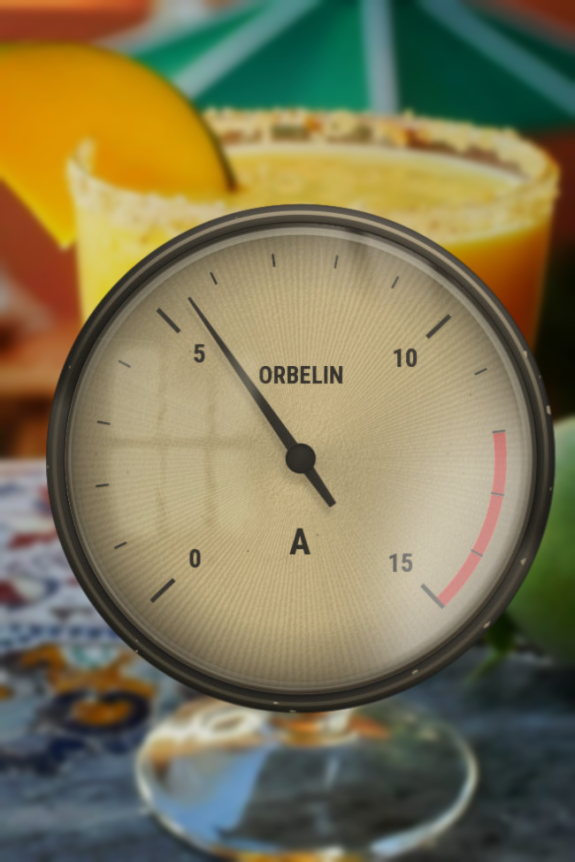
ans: 5.5; A
